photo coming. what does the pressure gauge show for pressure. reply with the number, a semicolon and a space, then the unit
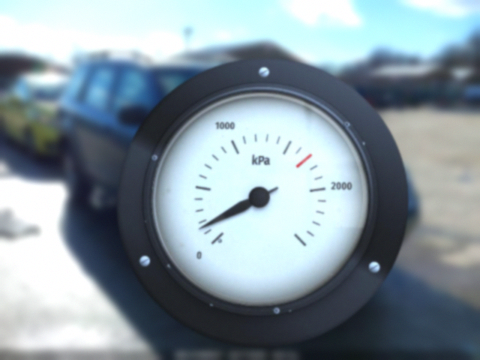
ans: 150; kPa
